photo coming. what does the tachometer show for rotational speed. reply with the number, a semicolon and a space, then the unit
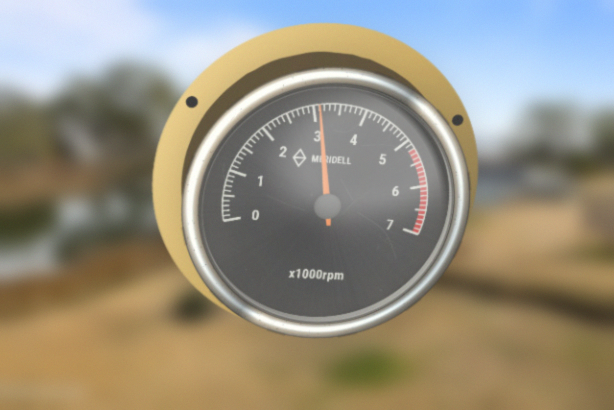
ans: 3100; rpm
